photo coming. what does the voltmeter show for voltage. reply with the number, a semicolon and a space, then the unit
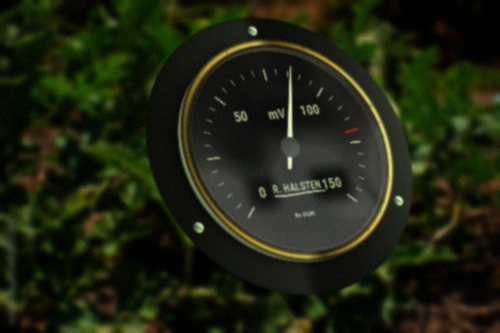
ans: 85; mV
